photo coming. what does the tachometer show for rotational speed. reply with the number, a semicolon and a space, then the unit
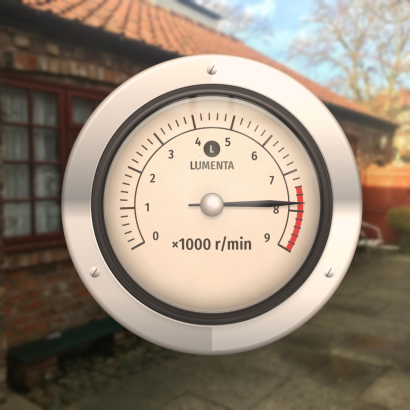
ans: 7800; rpm
